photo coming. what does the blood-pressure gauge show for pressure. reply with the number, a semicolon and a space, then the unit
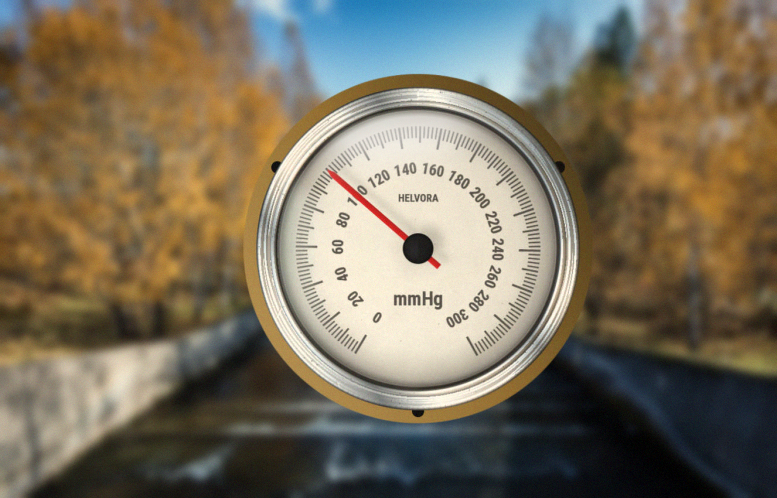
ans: 100; mmHg
